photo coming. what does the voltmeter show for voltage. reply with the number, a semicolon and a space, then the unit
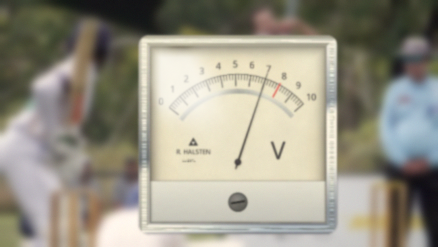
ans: 7; V
